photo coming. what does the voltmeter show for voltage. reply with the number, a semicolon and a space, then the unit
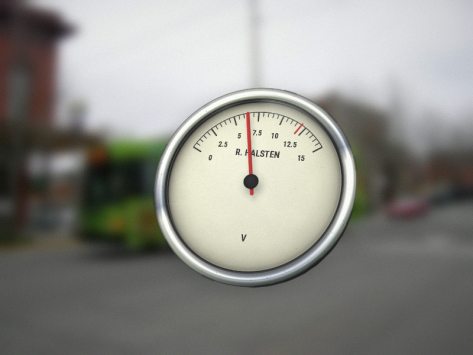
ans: 6.5; V
